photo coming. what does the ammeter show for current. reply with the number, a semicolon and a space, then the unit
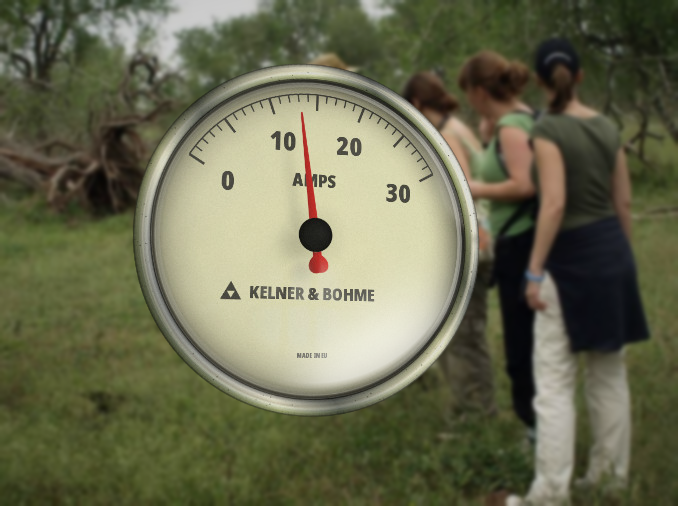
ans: 13; A
